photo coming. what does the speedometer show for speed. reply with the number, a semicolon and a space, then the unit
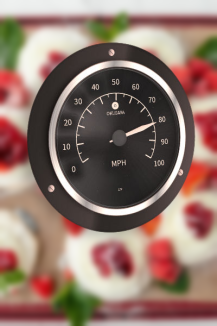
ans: 80; mph
